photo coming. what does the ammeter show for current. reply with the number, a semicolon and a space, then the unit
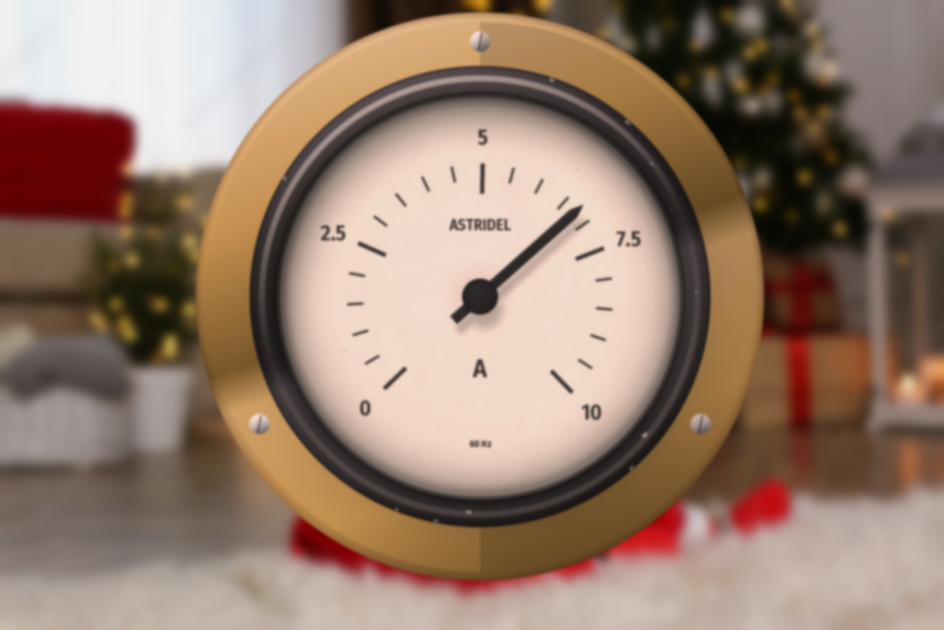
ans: 6.75; A
